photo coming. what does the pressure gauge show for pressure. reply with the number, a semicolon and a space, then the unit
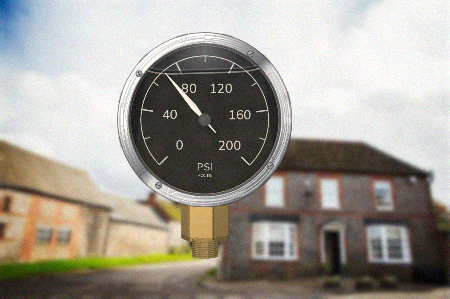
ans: 70; psi
